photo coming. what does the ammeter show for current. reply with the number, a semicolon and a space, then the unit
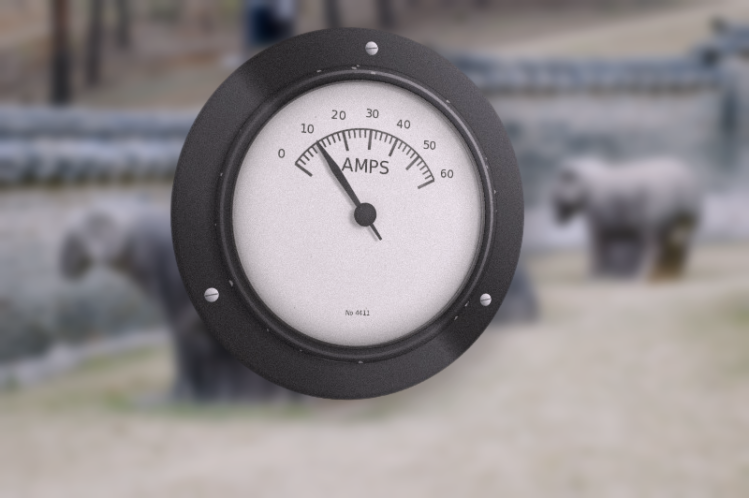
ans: 10; A
